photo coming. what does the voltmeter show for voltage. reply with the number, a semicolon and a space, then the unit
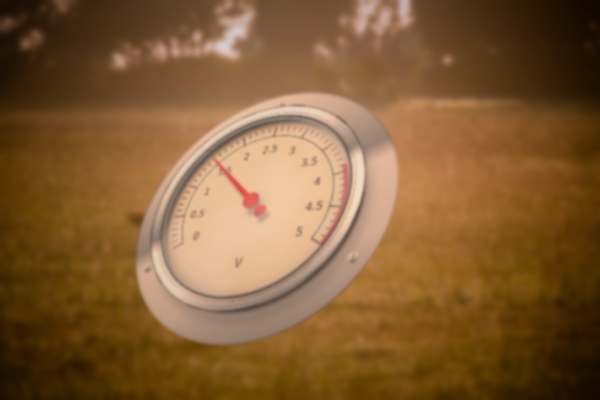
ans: 1.5; V
